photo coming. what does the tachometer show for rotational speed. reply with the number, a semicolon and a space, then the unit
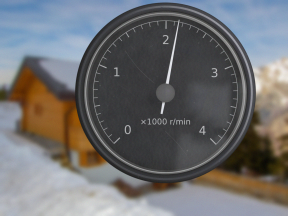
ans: 2150; rpm
